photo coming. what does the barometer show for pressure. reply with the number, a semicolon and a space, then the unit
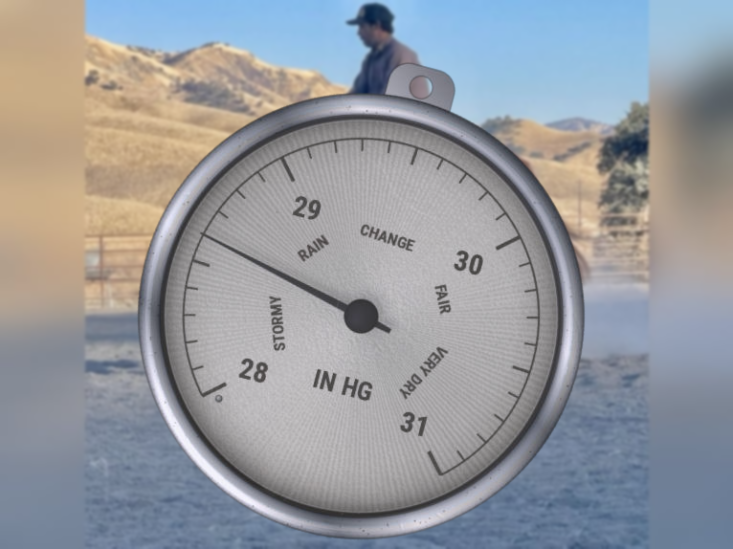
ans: 28.6; inHg
